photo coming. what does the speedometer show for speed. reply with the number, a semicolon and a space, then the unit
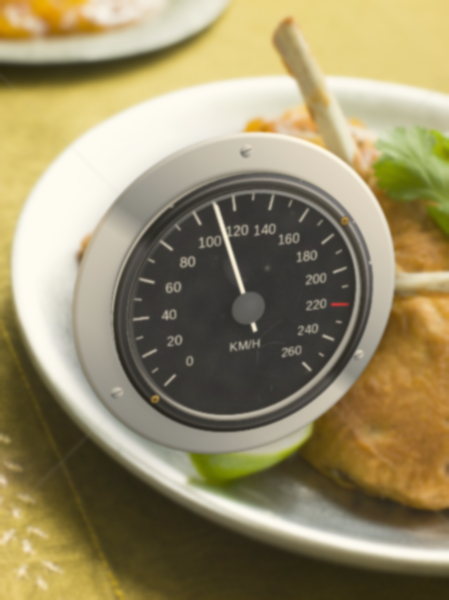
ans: 110; km/h
